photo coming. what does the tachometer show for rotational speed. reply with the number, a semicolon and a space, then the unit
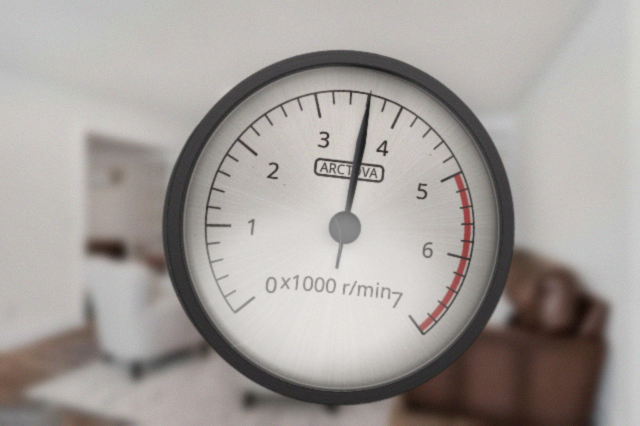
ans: 3600; rpm
